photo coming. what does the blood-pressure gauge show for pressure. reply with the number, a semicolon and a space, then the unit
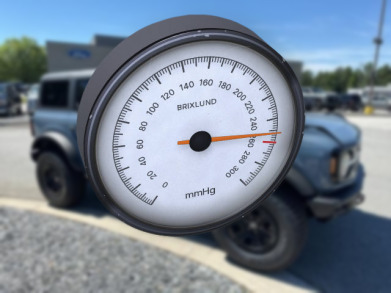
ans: 250; mmHg
